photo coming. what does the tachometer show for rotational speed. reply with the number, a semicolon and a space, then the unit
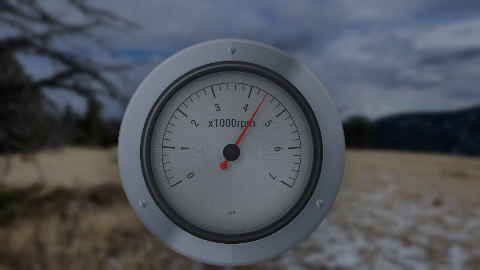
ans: 4400; rpm
